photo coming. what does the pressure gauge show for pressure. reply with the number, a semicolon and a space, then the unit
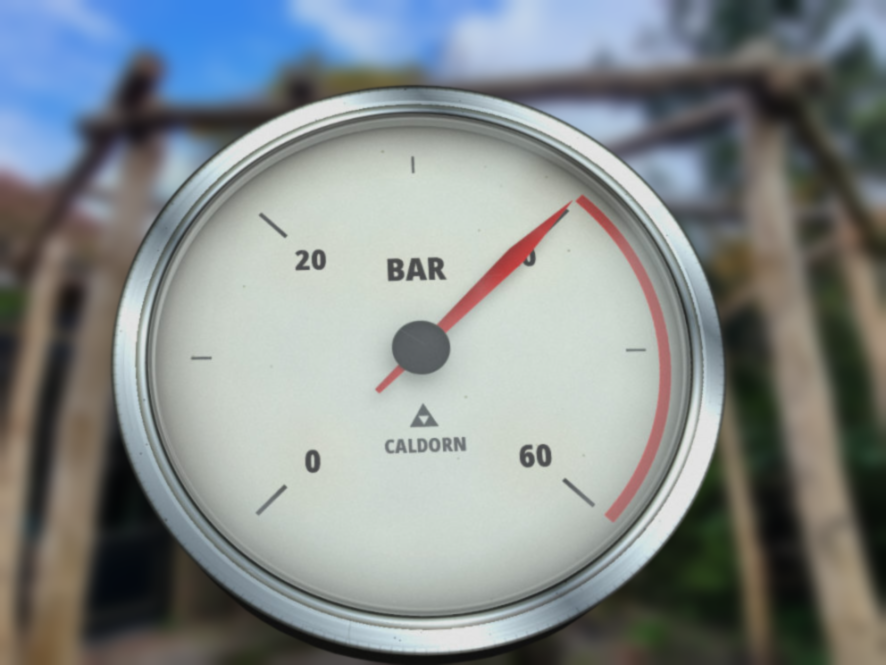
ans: 40; bar
